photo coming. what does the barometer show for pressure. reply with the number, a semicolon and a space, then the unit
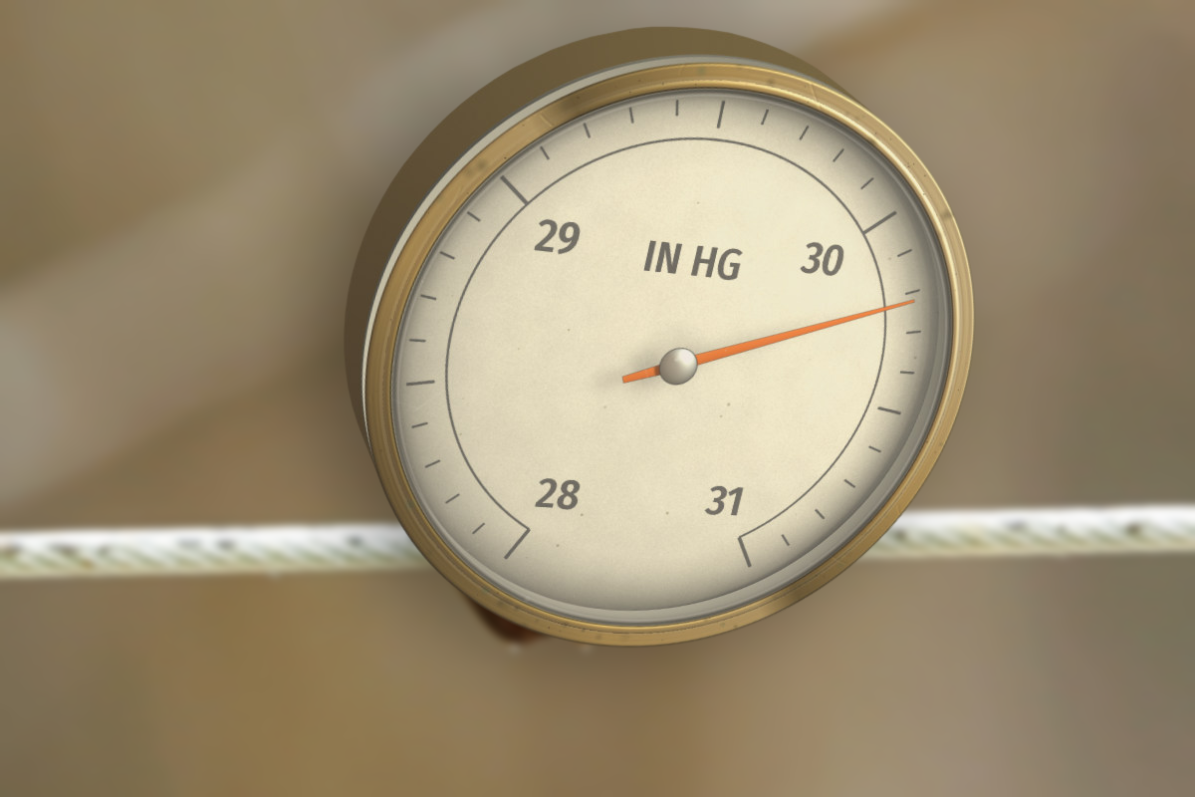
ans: 30.2; inHg
